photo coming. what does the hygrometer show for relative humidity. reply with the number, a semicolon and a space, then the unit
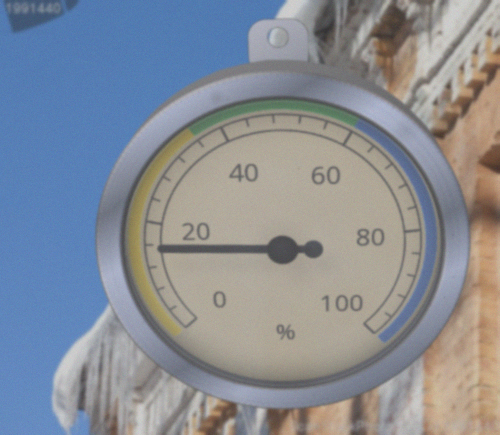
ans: 16; %
